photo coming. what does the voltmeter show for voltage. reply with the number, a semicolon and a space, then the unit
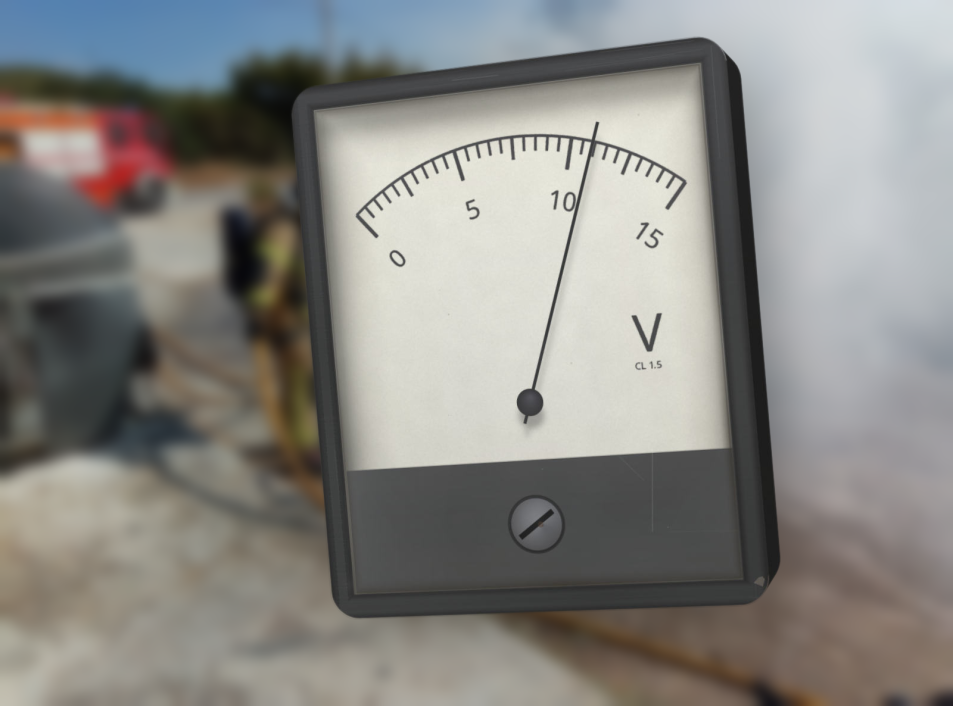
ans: 11; V
